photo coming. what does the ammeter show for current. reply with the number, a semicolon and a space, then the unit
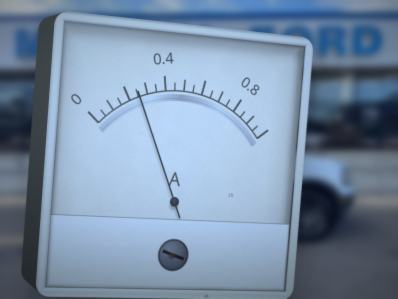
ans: 0.25; A
